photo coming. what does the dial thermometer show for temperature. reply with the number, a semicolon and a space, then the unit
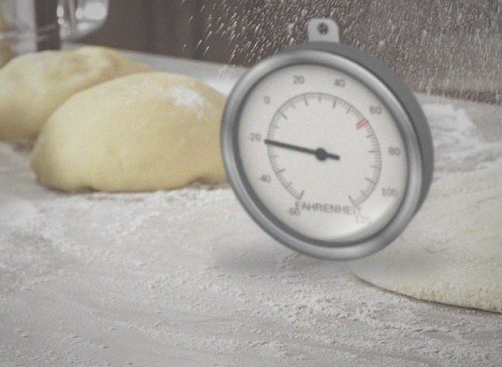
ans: -20; °F
